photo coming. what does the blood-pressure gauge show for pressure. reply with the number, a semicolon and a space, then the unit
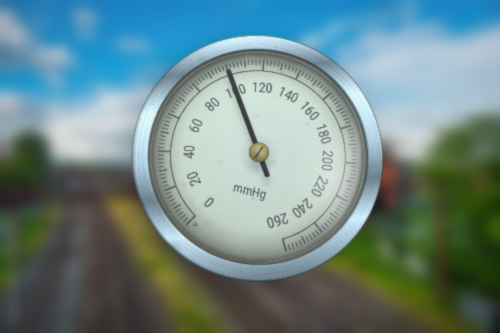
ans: 100; mmHg
